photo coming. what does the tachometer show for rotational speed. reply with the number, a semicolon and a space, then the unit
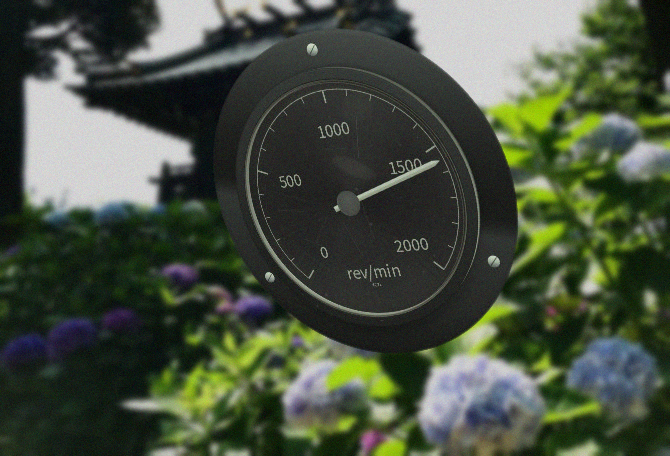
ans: 1550; rpm
